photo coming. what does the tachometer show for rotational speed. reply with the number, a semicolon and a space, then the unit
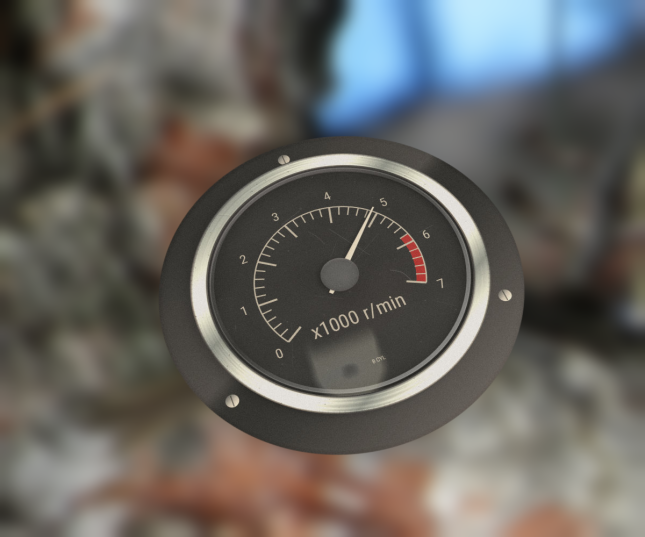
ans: 4900; rpm
